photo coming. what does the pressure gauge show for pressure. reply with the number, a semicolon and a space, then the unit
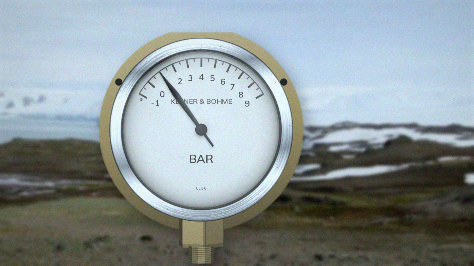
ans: 1; bar
